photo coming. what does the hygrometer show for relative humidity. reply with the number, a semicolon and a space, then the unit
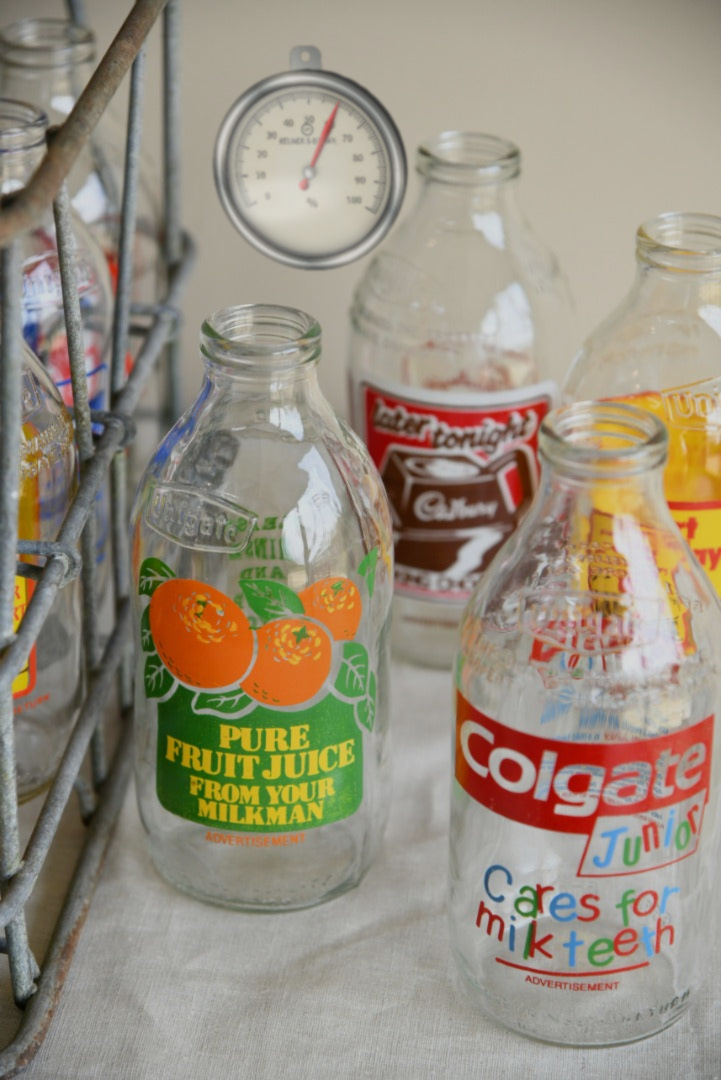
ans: 60; %
